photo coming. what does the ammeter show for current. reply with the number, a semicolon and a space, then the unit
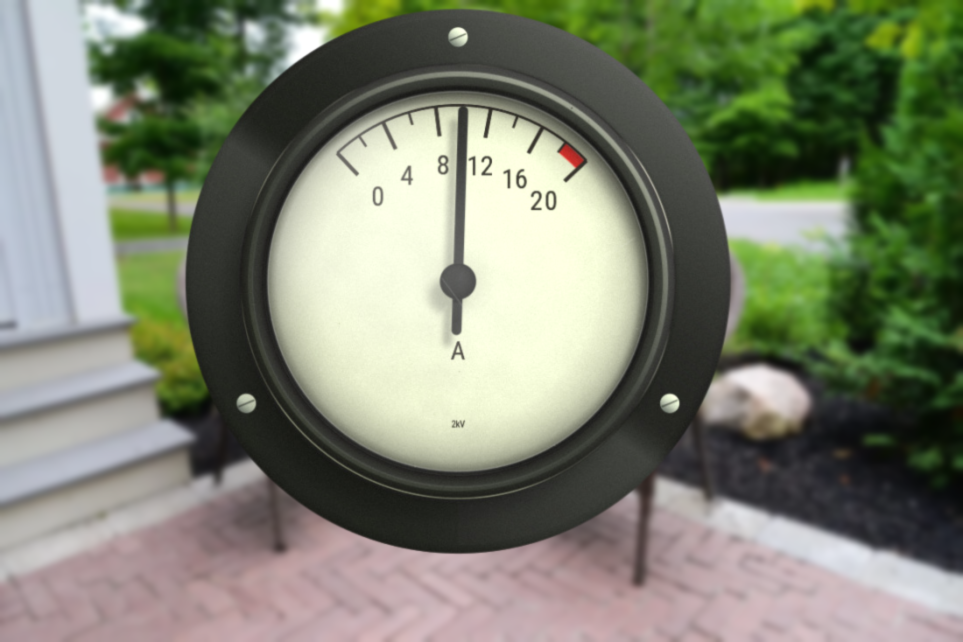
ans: 10; A
